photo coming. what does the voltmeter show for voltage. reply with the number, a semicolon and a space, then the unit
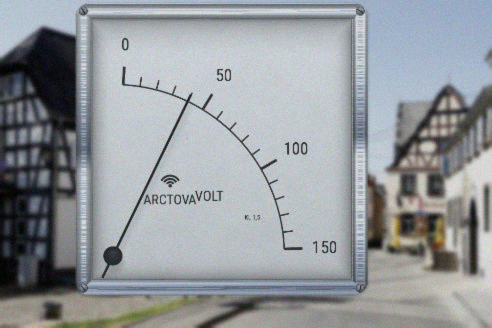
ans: 40; V
